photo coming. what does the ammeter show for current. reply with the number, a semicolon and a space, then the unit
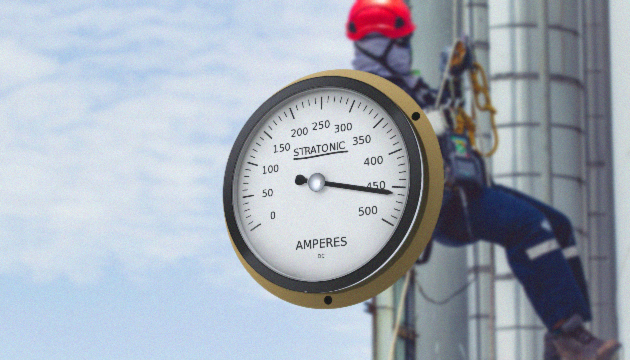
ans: 460; A
